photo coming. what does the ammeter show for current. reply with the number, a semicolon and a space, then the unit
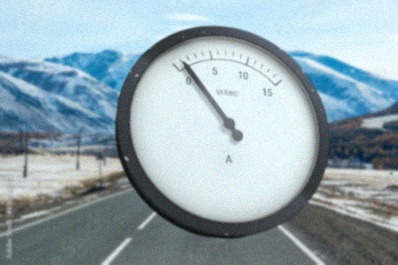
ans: 1; A
